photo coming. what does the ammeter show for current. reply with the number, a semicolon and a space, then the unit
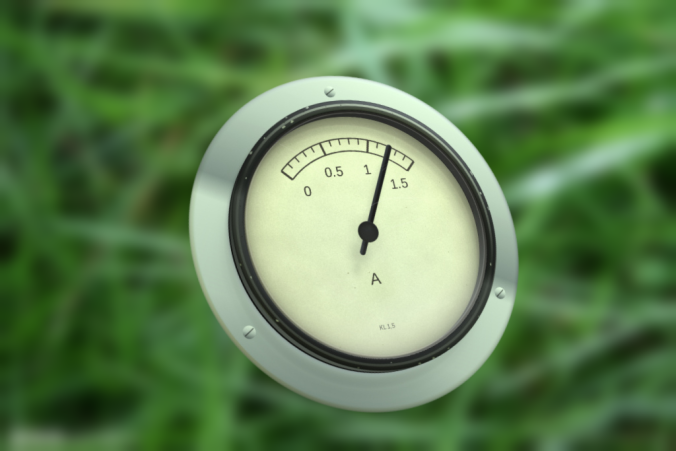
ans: 1.2; A
